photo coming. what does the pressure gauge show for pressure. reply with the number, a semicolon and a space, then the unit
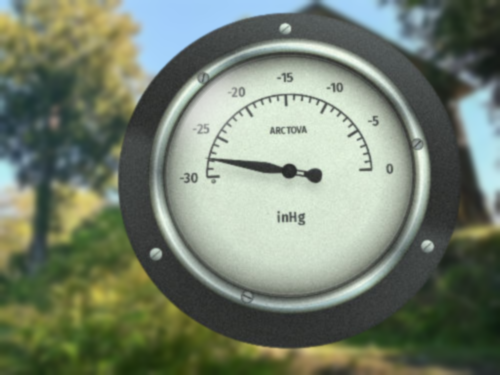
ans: -28; inHg
